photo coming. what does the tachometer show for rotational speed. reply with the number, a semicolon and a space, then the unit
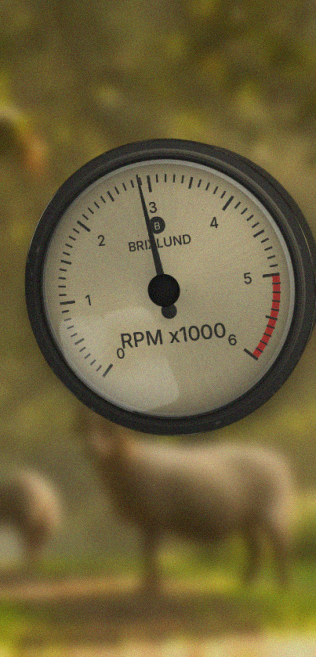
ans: 2900; rpm
